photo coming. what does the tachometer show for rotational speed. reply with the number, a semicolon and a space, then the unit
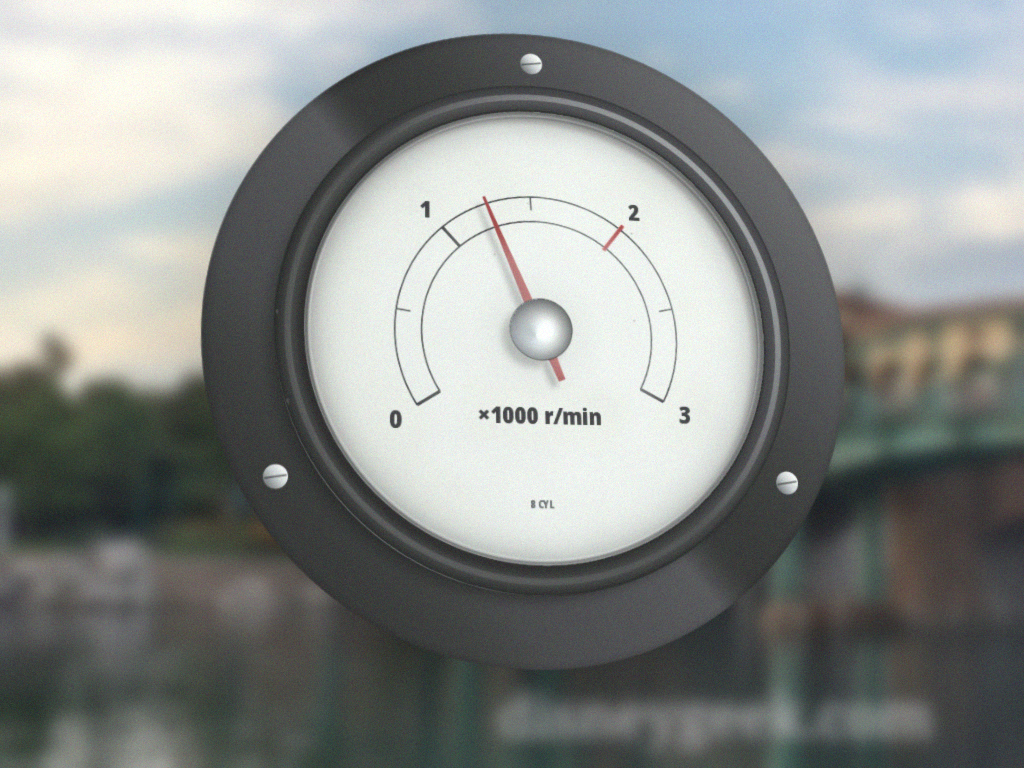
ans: 1250; rpm
